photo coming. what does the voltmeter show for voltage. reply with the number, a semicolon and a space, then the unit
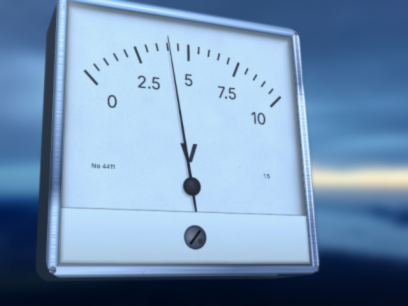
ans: 4; V
